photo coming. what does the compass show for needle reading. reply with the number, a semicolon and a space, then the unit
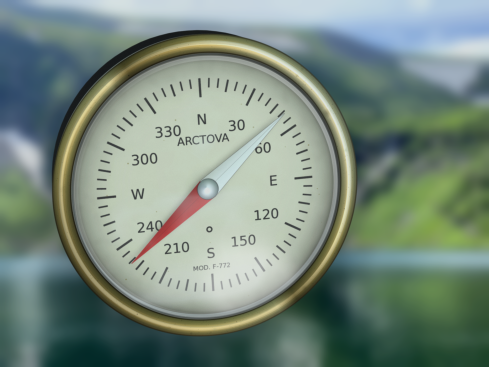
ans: 230; °
